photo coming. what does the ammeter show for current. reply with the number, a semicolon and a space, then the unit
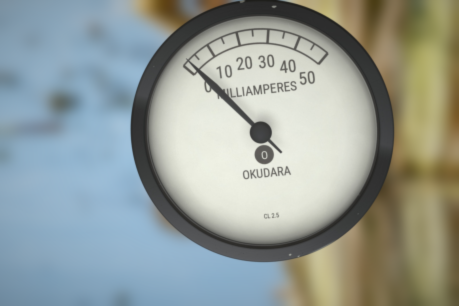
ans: 2.5; mA
